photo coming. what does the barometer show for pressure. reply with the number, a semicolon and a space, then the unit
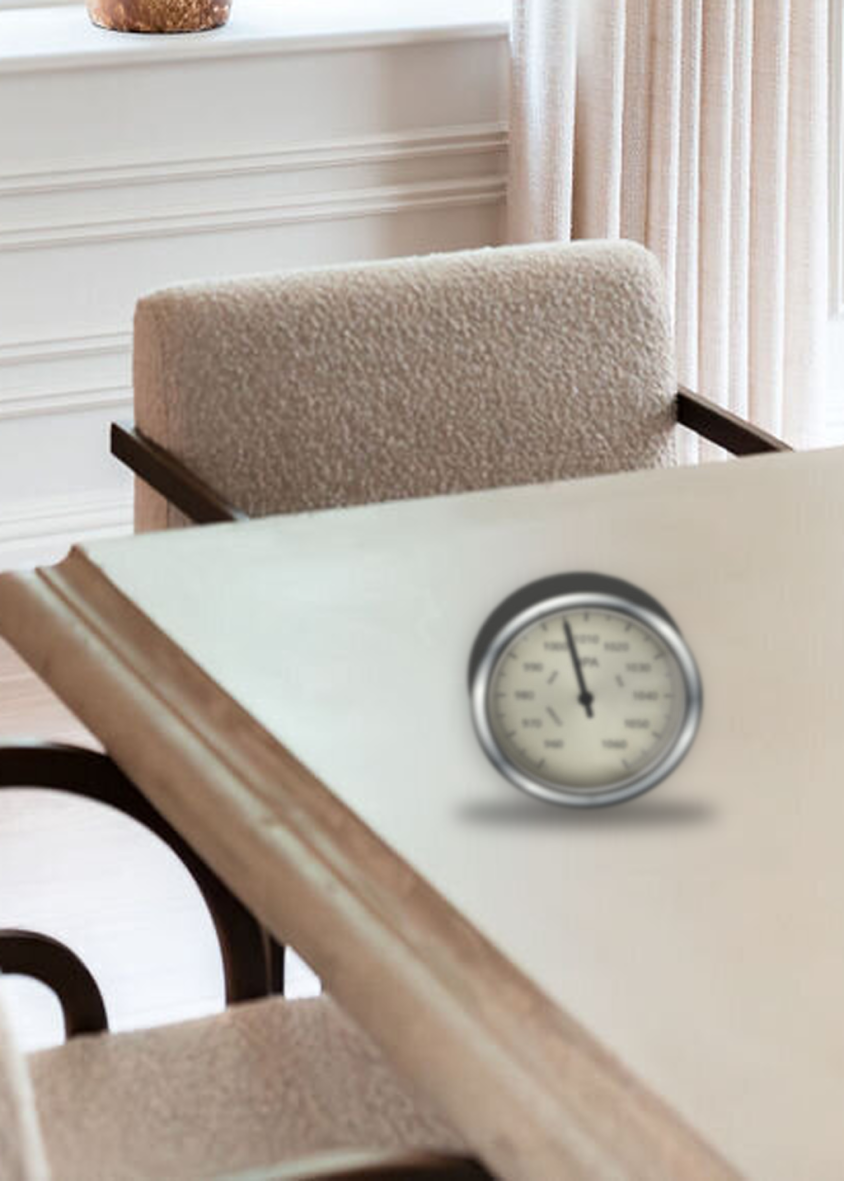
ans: 1005; hPa
